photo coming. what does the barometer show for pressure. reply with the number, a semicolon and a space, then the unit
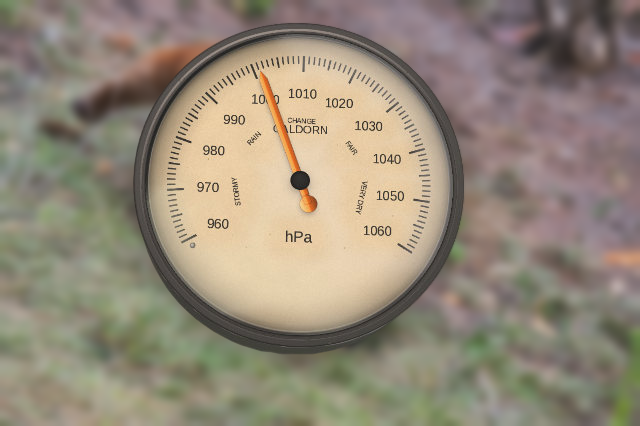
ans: 1001; hPa
